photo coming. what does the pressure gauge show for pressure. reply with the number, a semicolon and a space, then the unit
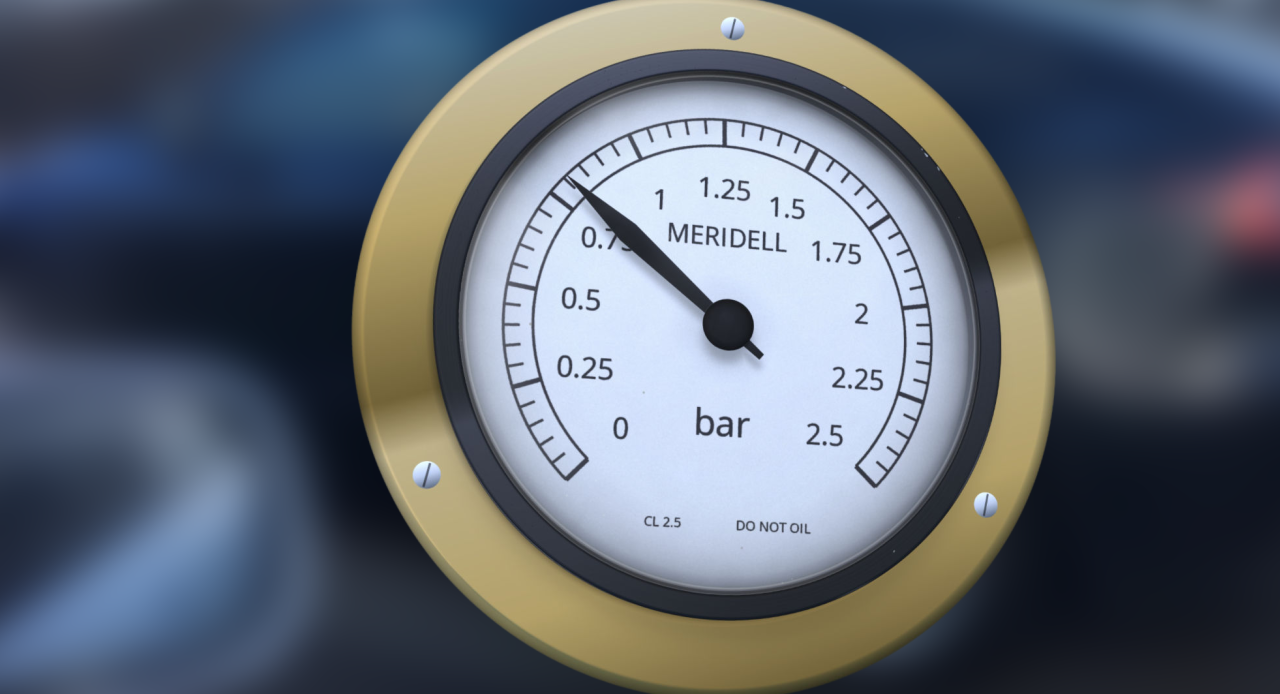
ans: 0.8; bar
